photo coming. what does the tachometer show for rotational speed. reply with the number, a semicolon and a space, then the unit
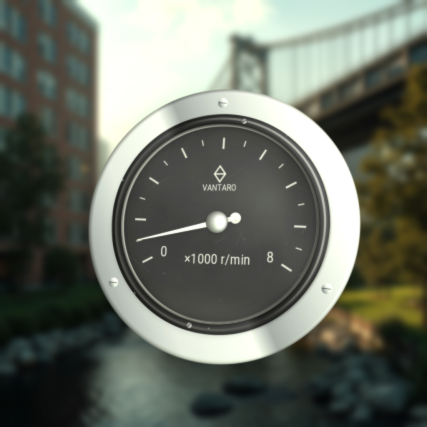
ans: 500; rpm
